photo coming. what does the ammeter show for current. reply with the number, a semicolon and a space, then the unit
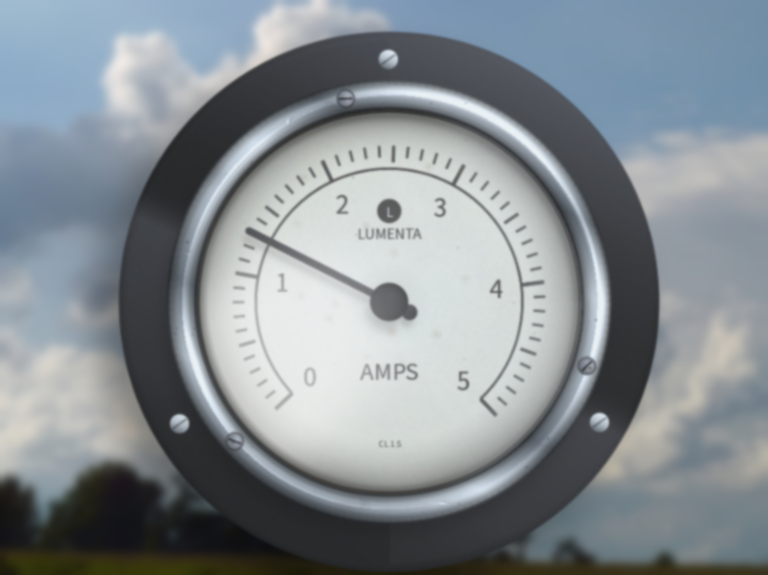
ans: 1.3; A
